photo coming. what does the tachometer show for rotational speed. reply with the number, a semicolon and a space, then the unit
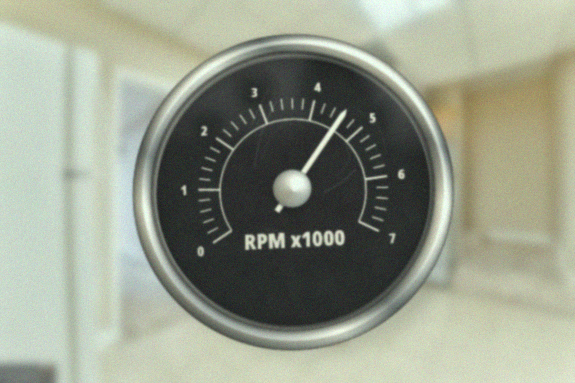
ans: 4600; rpm
